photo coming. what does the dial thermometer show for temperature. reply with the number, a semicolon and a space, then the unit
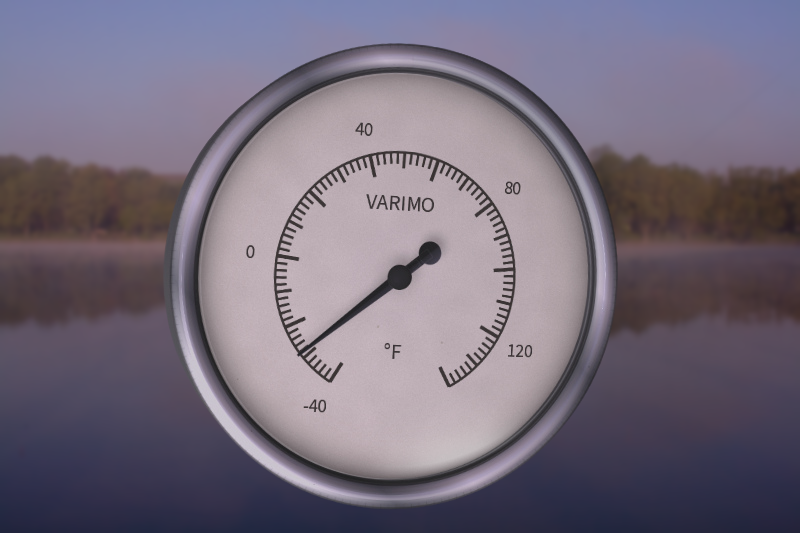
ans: -28; °F
